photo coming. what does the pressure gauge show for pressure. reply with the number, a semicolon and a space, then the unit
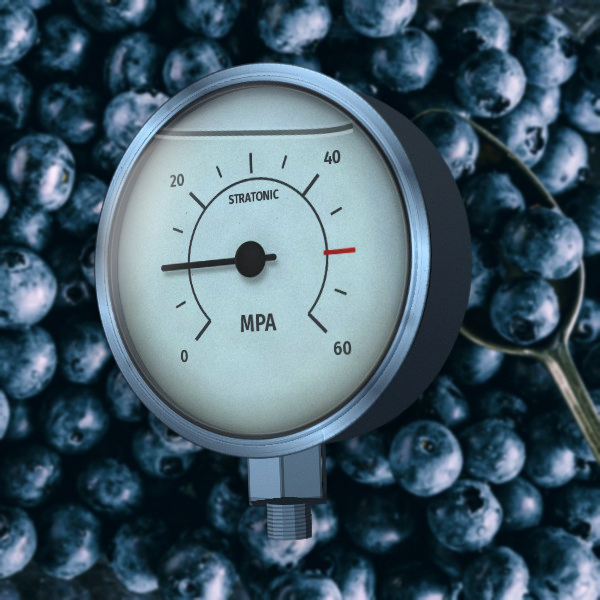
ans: 10; MPa
